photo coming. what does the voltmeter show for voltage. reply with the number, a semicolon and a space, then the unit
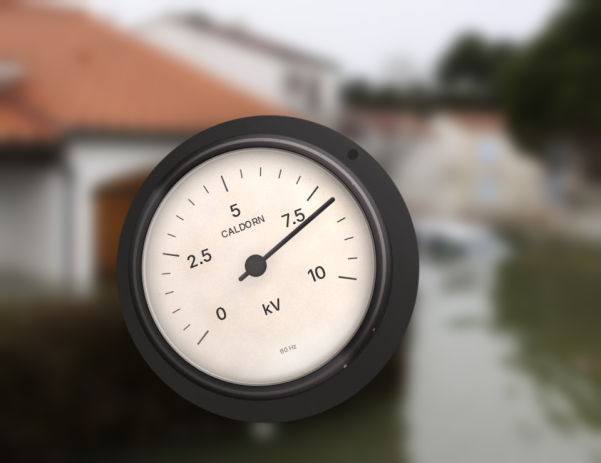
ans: 8; kV
